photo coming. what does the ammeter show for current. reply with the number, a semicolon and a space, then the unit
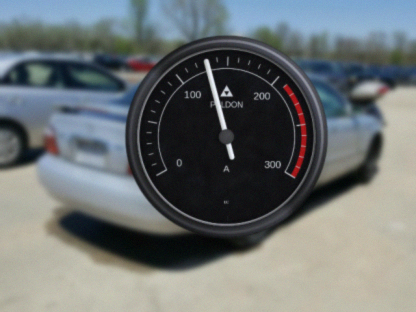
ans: 130; A
